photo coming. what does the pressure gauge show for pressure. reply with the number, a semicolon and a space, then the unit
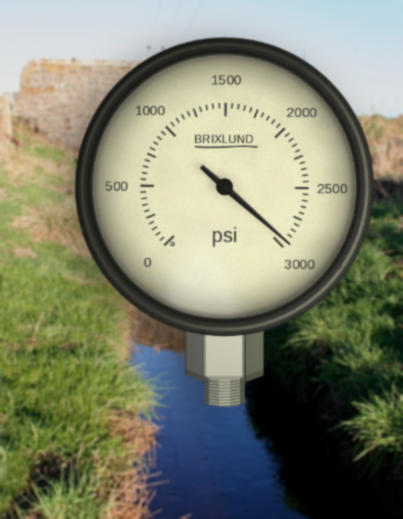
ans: 2950; psi
